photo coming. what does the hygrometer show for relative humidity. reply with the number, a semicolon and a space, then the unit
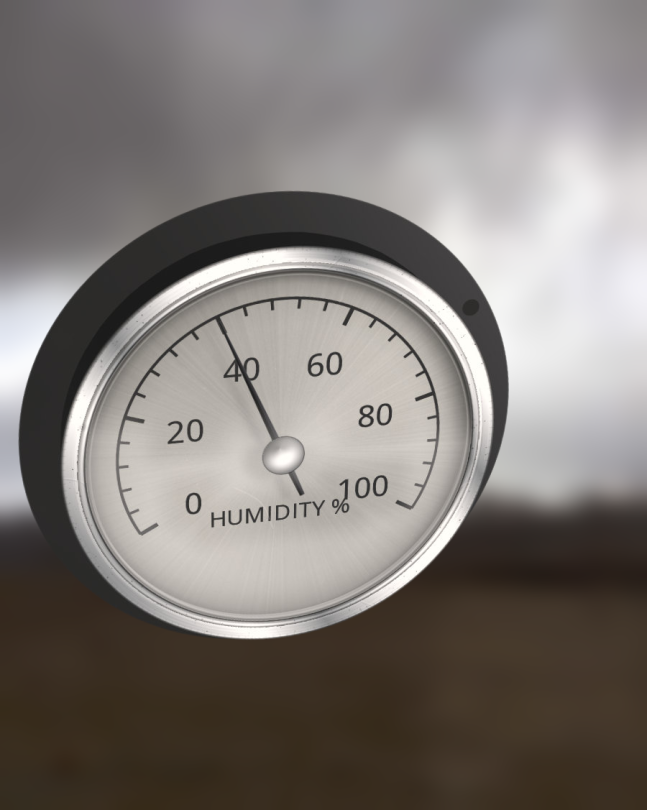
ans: 40; %
